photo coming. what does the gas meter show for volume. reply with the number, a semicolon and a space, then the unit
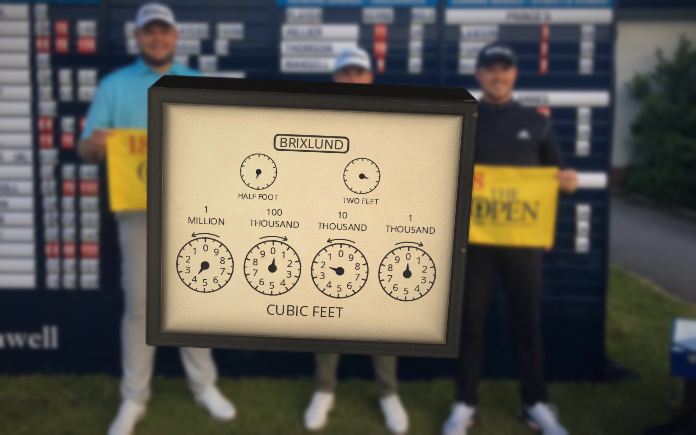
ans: 402000; ft³
